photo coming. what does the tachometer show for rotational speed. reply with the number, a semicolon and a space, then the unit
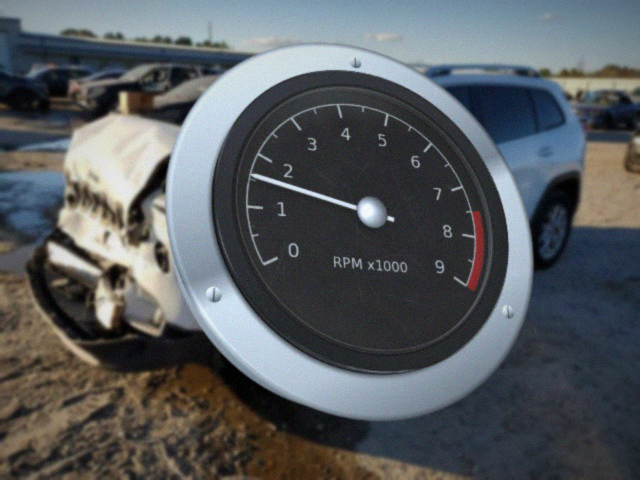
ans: 1500; rpm
